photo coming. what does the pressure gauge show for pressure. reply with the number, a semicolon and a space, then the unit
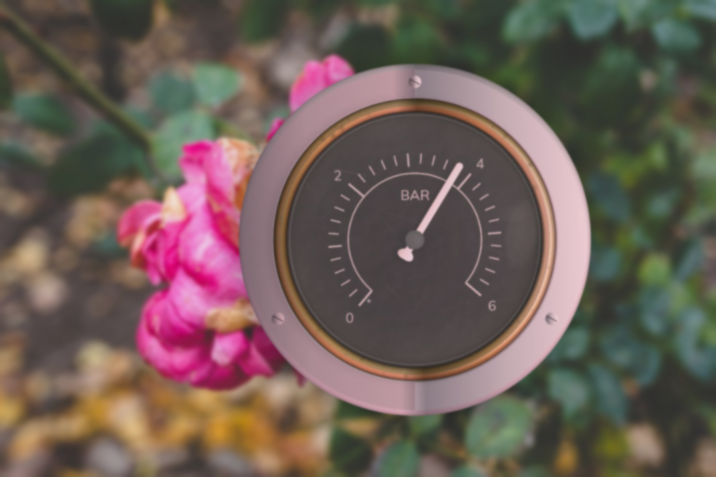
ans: 3.8; bar
